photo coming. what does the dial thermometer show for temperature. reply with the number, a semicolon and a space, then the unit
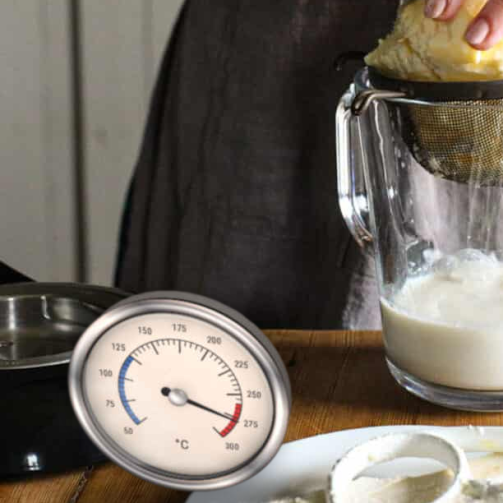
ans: 275; °C
